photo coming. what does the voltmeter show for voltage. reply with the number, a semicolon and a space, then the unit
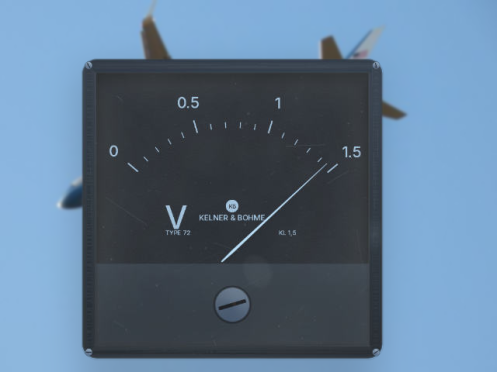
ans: 1.45; V
